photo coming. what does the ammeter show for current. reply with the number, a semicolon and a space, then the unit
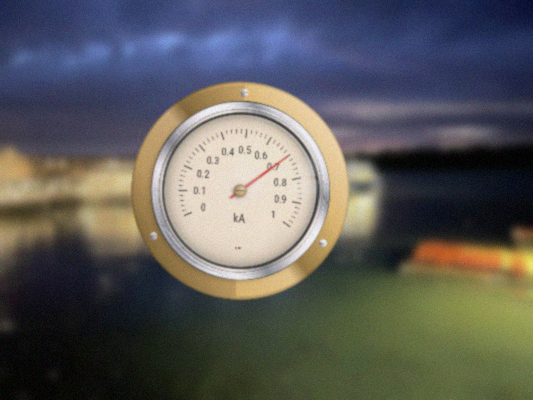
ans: 0.7; kA
